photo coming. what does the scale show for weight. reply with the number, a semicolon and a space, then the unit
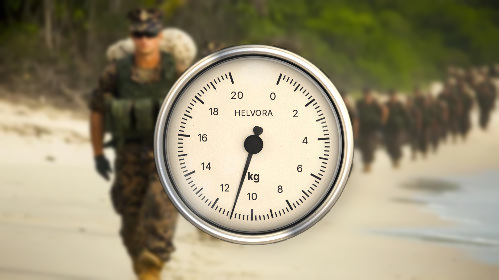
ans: 11; kg
